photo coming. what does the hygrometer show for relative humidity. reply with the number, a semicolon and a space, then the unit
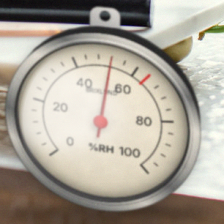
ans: 52; %
